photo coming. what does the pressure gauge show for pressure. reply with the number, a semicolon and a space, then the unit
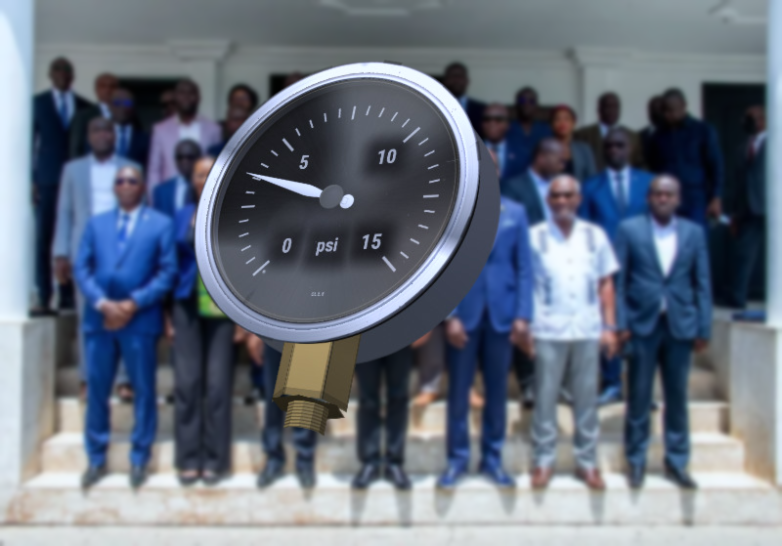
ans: 3.5; psi
